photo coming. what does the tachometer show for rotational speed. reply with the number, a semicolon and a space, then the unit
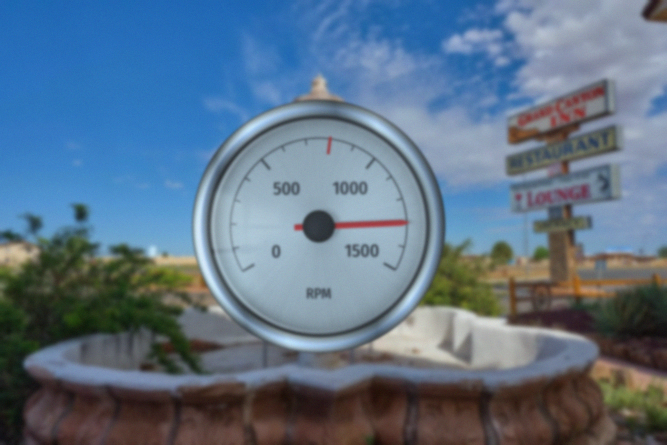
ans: 1300; rpm
